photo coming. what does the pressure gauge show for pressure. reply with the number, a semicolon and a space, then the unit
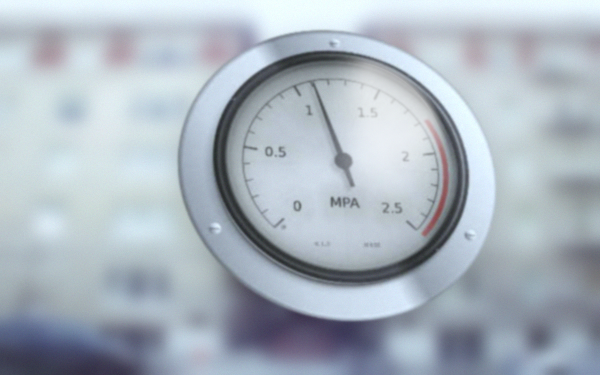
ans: 1.1; MPa
